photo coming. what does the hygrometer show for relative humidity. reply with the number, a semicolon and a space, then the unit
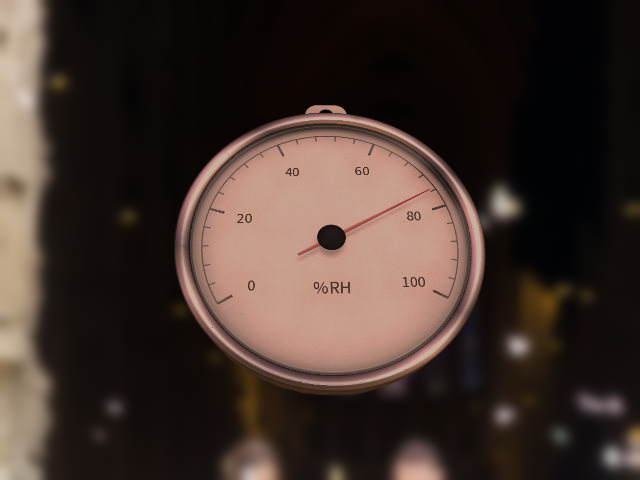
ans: 76; %
